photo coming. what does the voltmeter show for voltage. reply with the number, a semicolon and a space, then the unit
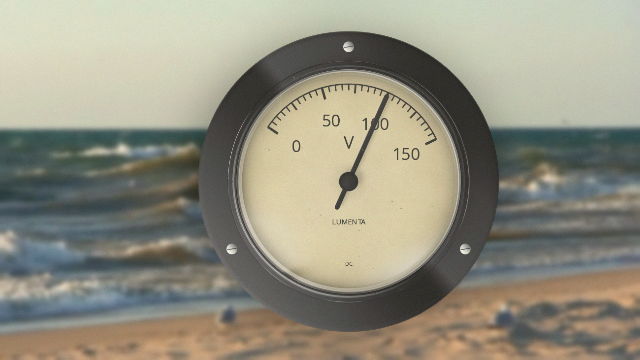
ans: 100; V
